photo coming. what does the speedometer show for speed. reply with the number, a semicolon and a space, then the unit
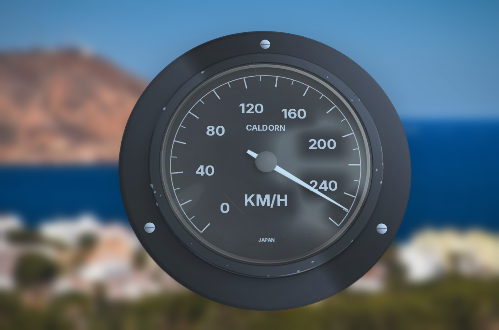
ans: 250; km/h
